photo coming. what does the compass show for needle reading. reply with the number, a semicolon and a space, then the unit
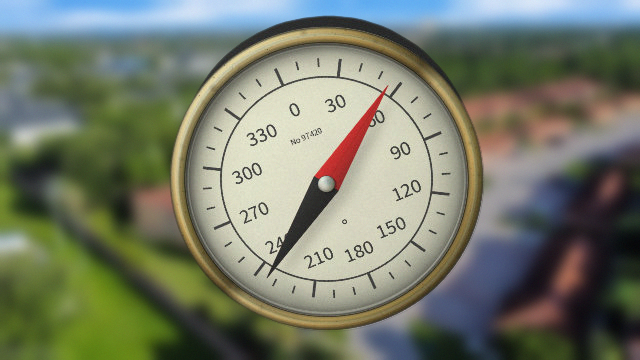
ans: 55; °
